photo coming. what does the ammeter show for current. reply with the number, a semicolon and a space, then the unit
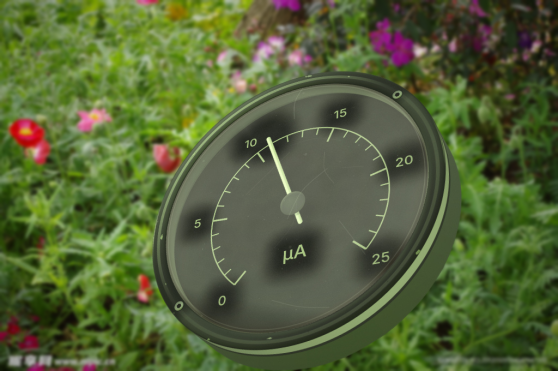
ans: 11; µA
